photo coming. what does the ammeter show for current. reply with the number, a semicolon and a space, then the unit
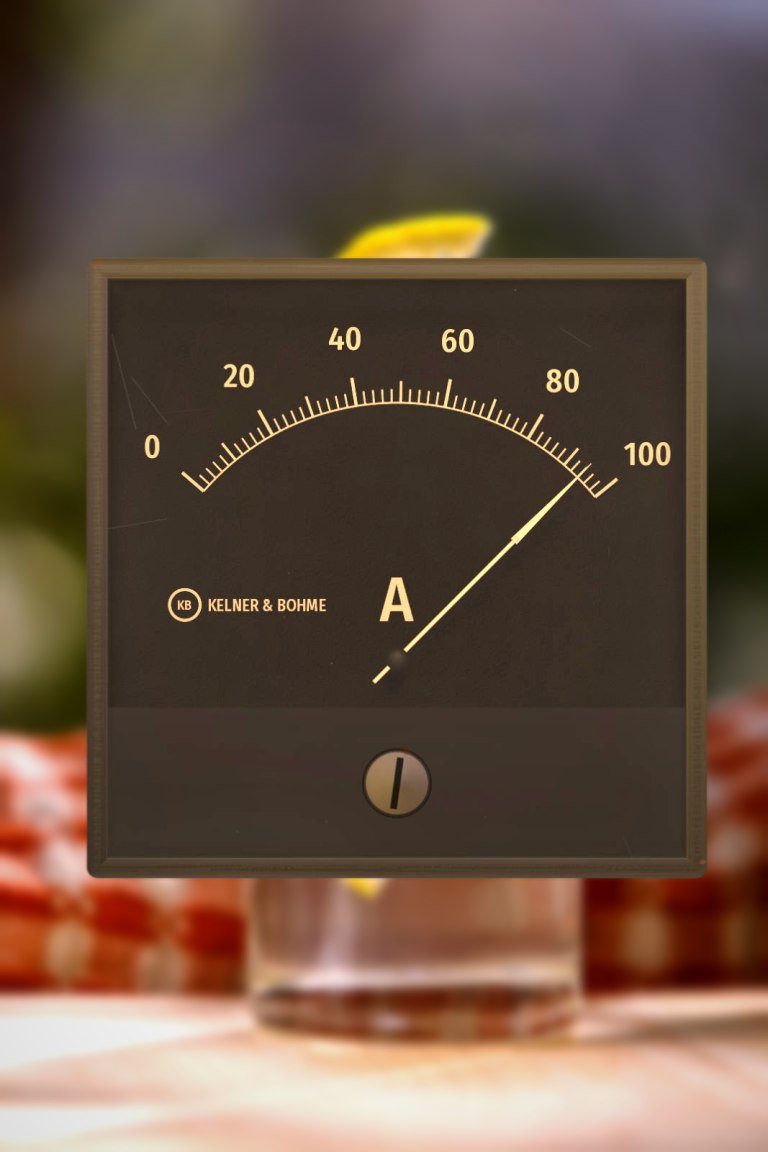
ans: 94; A
